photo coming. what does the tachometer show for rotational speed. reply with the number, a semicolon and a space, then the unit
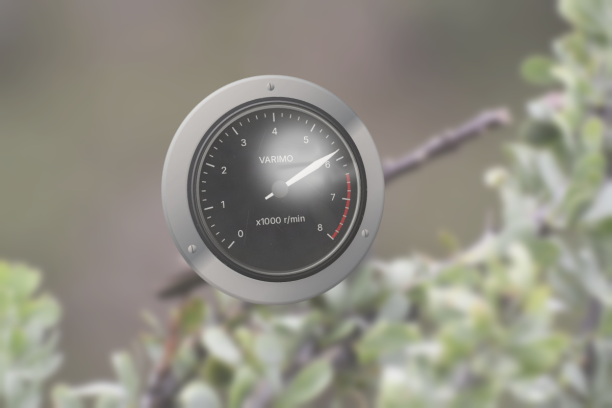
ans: 5800; rpm
